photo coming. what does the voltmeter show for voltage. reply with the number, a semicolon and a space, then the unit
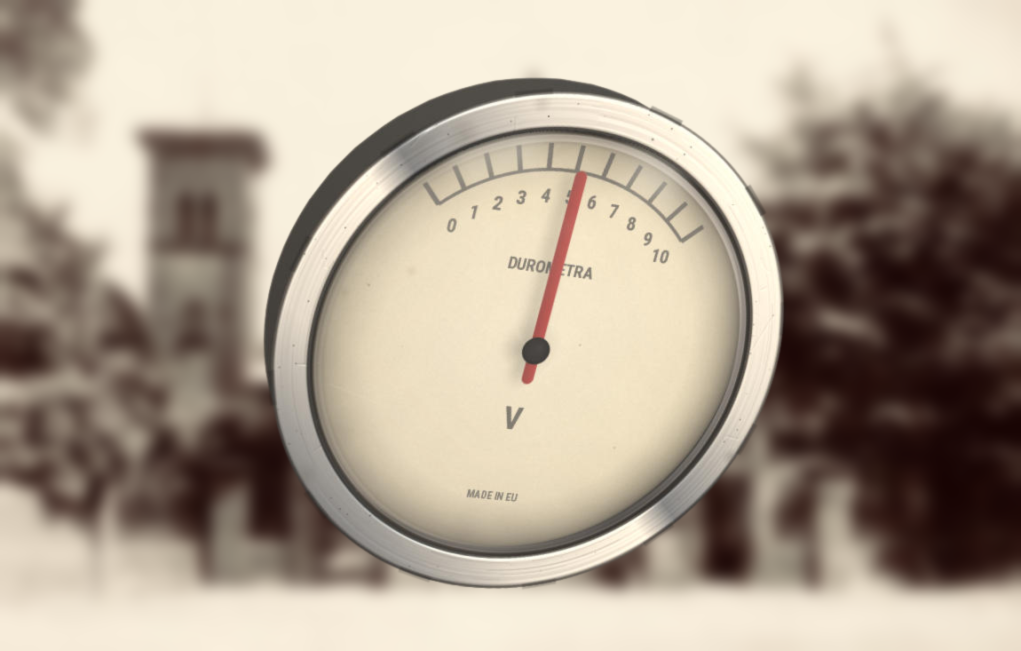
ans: 5; V
